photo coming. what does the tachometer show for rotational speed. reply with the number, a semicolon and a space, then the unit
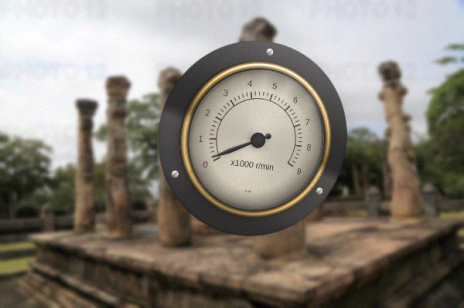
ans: 200; rpm
